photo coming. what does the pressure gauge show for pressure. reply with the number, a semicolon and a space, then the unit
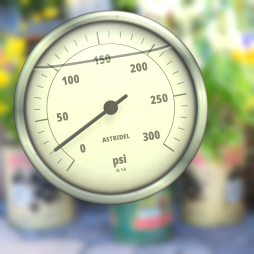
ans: 20; psi
